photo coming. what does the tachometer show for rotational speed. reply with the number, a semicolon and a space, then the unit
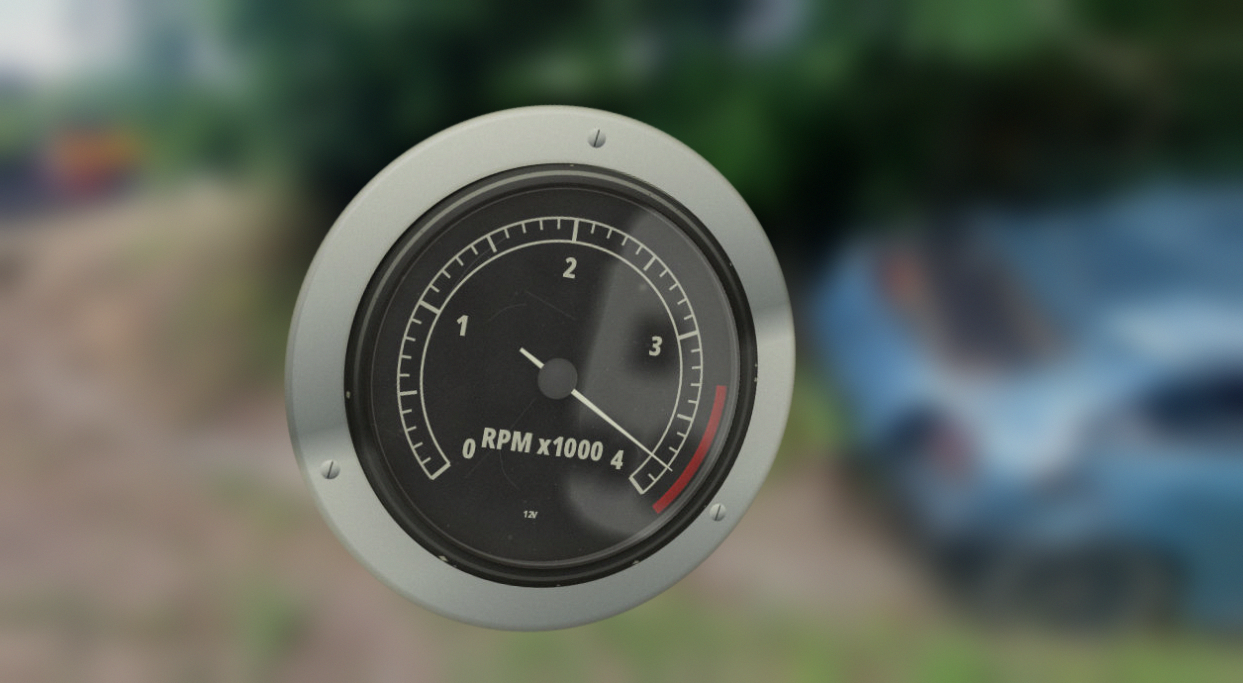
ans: 3800; rpm
